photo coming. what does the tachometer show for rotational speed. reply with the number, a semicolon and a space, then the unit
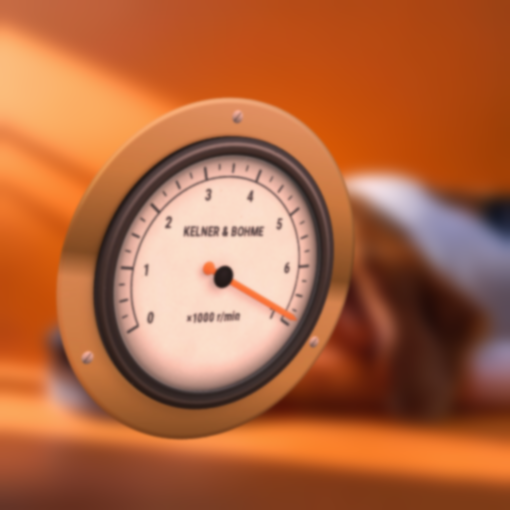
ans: 6875; rpm
